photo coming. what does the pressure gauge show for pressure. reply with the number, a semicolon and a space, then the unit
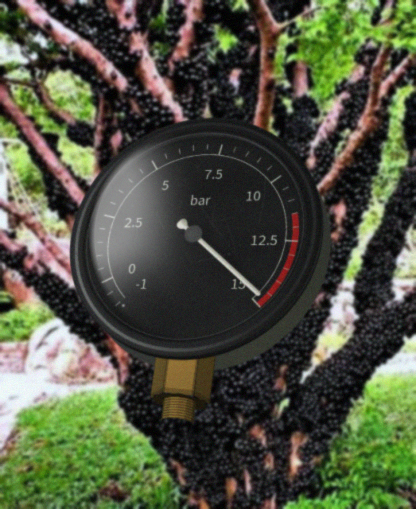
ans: 14.75; bar
